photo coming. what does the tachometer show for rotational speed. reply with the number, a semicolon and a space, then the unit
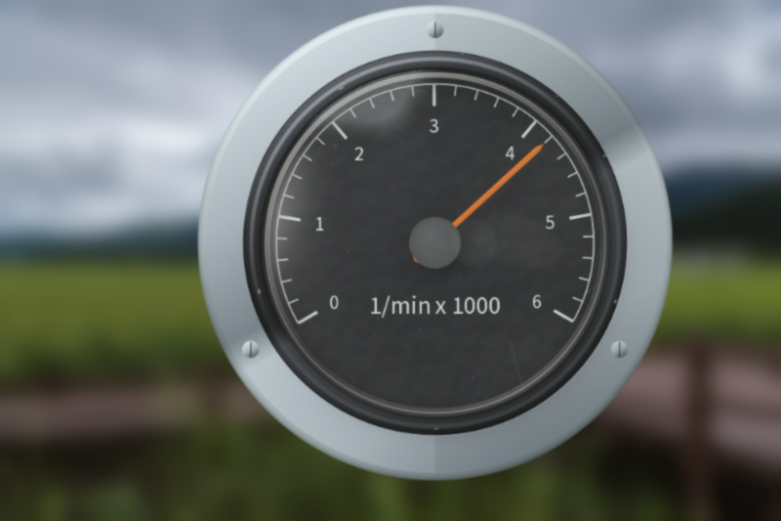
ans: 4200; rpm
